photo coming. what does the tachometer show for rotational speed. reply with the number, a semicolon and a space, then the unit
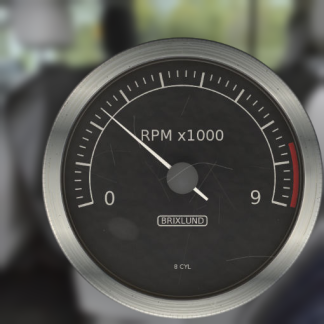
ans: 2400; rpm
